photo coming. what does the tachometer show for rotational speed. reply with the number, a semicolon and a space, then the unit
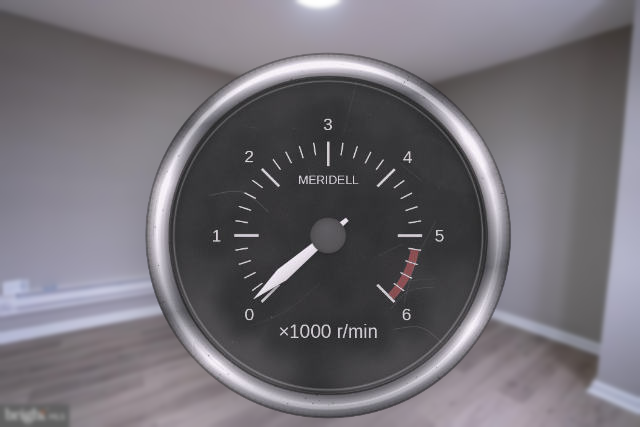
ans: 100; rpm
